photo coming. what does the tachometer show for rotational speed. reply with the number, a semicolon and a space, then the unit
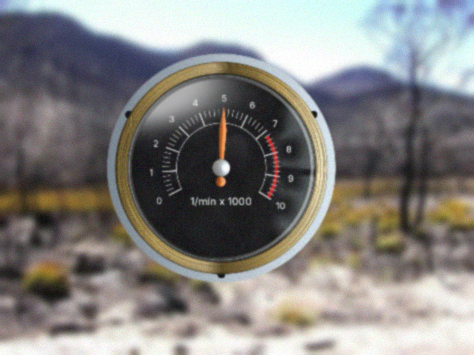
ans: 5000; rpm
